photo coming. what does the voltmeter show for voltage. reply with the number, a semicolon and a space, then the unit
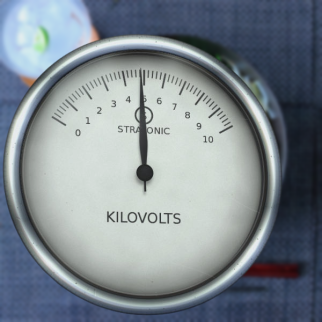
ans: 4.8; kV
